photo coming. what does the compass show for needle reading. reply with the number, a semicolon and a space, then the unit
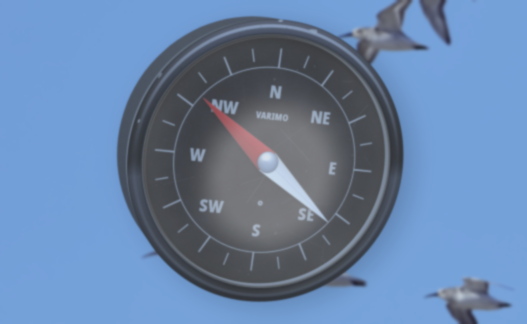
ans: 307.5; °
